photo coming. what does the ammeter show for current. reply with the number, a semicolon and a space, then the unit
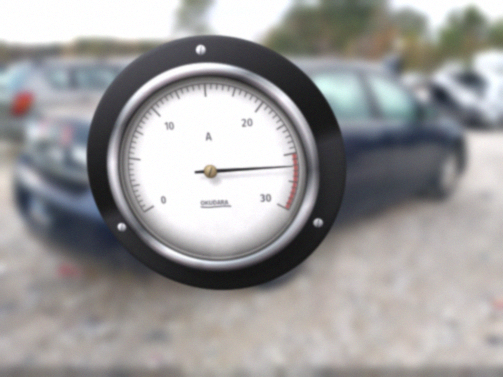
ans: 26; A
